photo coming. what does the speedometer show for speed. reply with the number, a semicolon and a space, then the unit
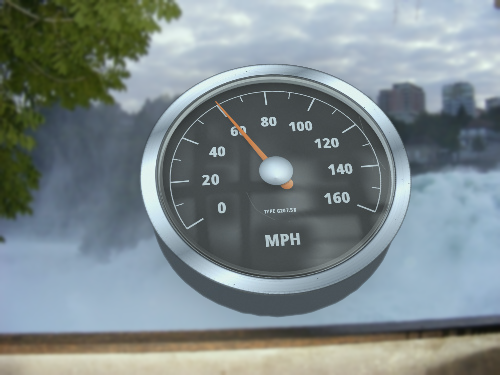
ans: 60; mph
